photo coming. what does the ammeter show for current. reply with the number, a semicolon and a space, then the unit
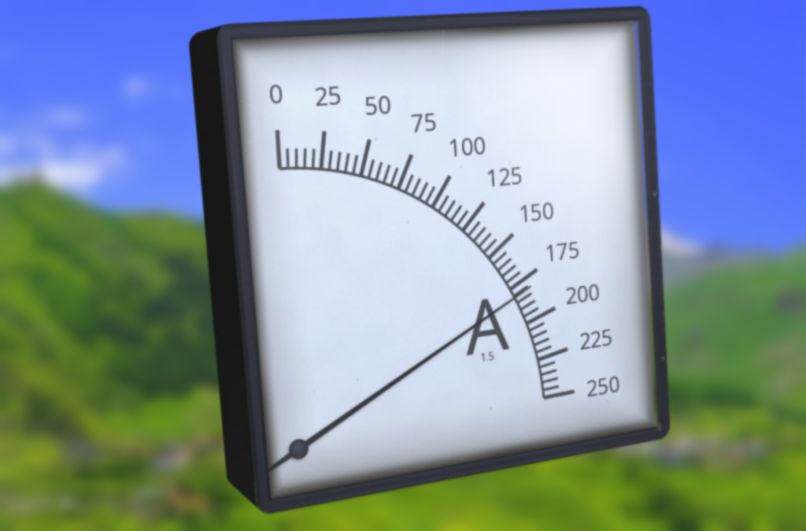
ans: 180; A
